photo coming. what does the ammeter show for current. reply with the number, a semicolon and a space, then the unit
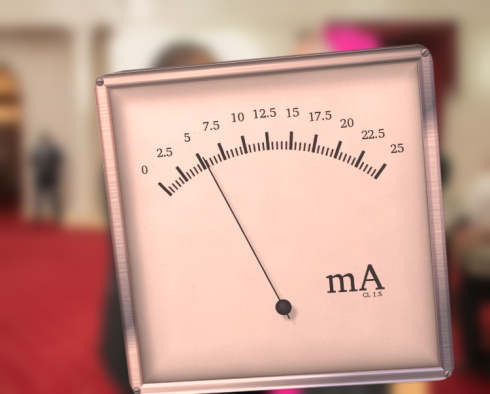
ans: 5.5; mA
